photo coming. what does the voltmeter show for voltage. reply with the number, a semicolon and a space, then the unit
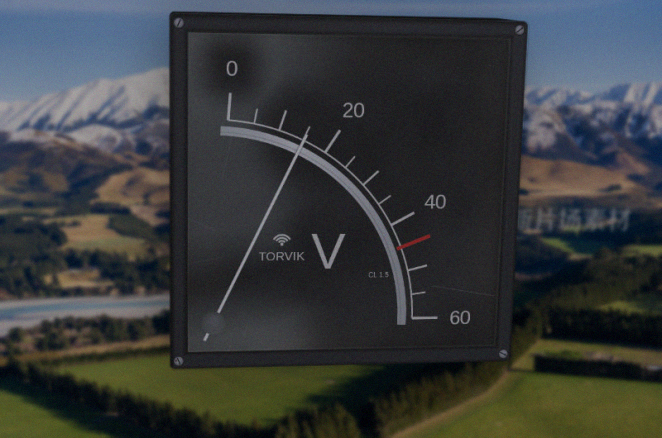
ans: 15; V
